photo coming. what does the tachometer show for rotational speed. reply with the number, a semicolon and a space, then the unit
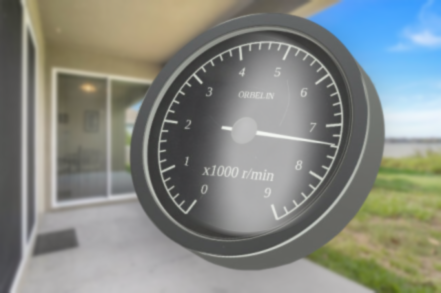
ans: 7400; rpm
